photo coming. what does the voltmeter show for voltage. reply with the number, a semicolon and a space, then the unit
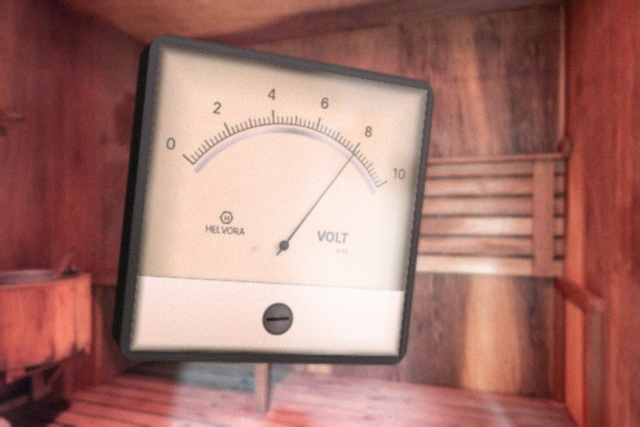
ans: 8; V
